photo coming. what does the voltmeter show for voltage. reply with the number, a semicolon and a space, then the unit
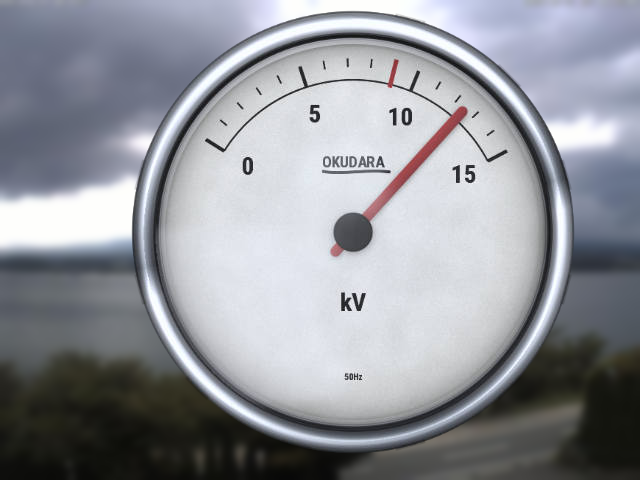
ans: 12.5; kV
